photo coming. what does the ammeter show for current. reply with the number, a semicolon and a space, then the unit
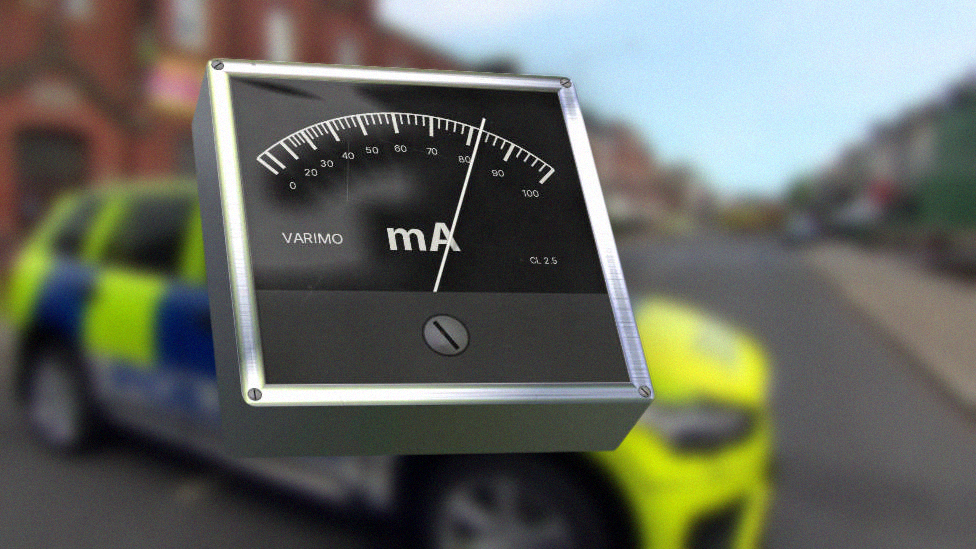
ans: 82; mA
